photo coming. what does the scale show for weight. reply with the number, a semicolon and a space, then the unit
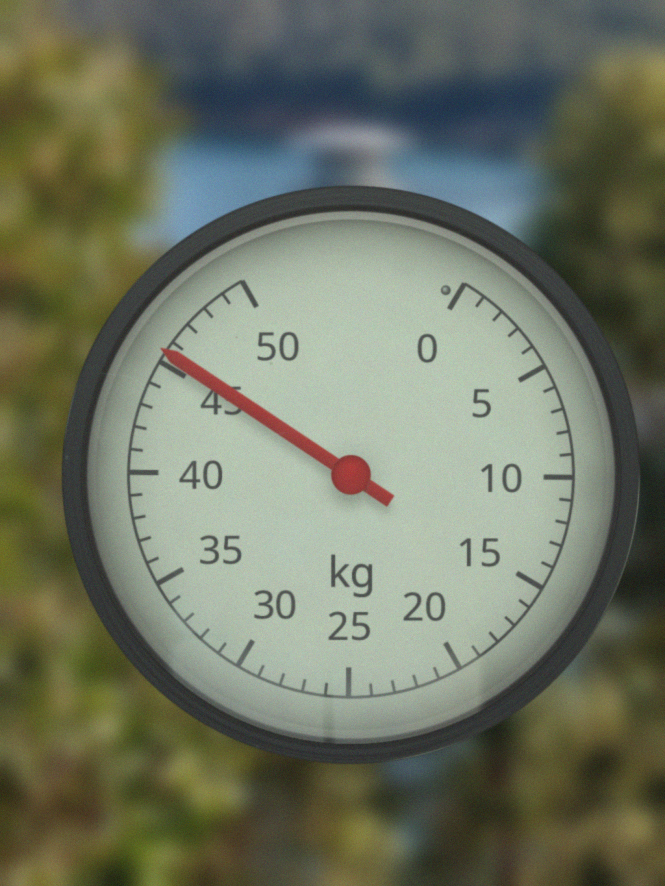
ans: 45.5; kg
